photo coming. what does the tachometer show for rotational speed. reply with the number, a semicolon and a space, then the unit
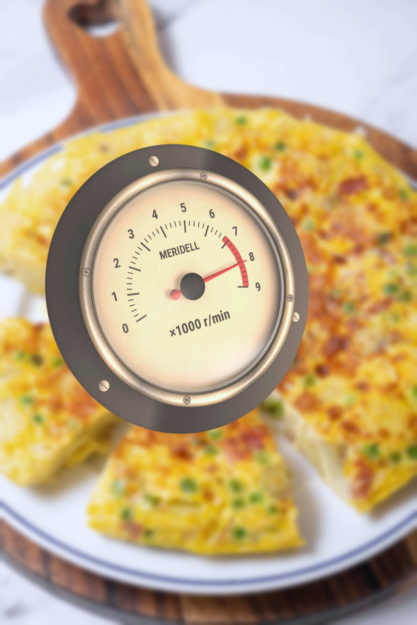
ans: 8000; rpm
